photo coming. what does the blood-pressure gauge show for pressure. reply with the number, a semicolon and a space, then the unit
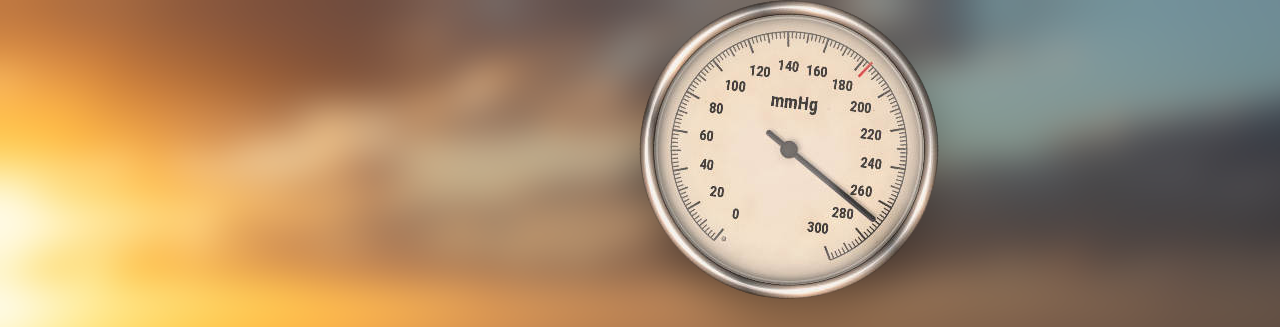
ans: 270; mmHg
